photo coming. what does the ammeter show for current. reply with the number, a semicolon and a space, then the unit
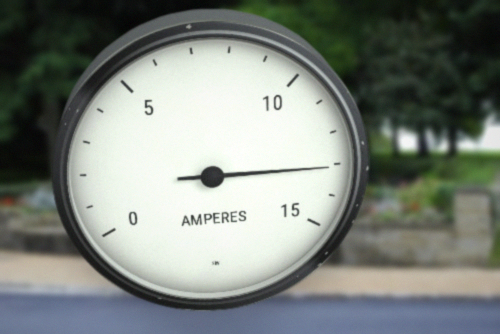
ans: 13; A
